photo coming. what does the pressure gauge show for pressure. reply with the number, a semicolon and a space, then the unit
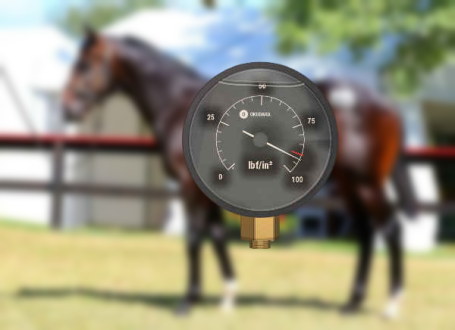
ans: 92.5; psi
